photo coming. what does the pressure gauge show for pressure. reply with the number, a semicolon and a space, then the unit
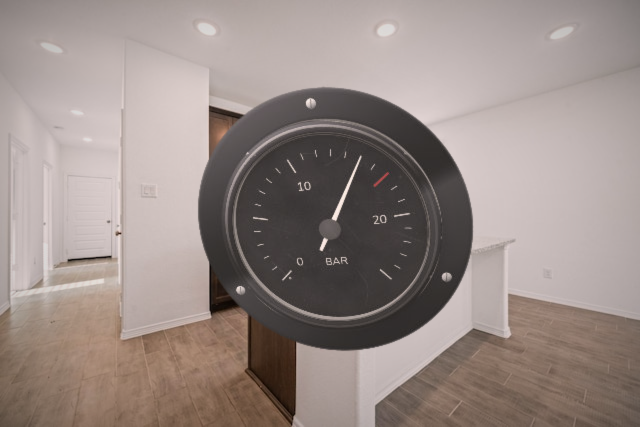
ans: 15; bar
